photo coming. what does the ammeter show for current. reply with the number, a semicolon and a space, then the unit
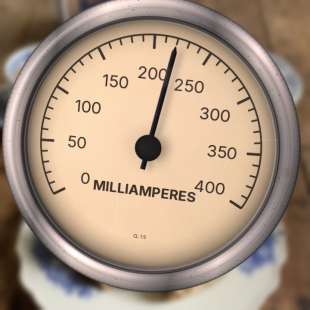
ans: 220; mA
